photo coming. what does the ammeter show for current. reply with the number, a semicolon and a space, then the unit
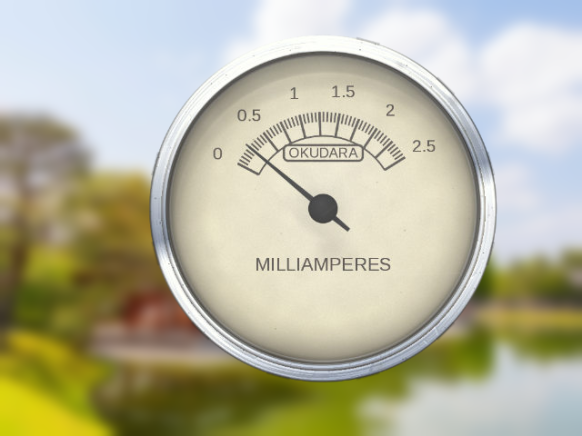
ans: 0.25; mA
